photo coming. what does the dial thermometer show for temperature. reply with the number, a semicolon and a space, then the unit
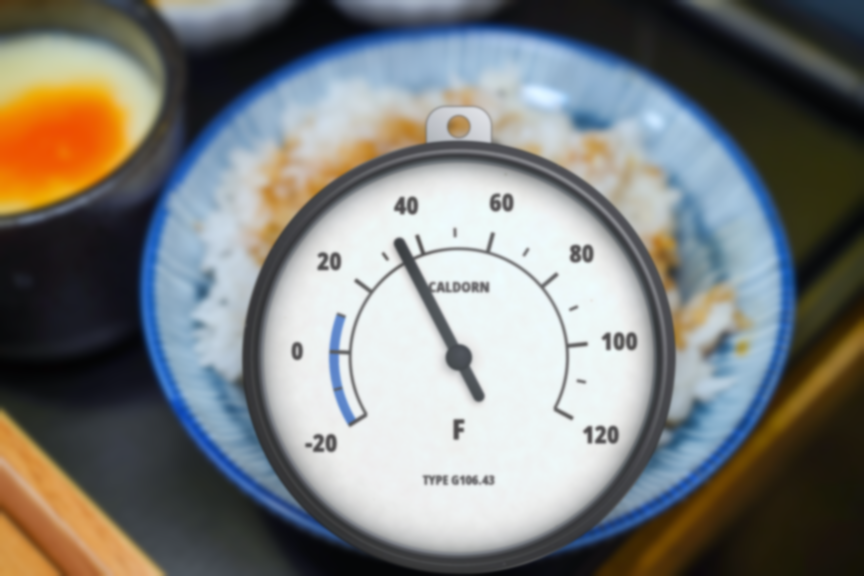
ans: 35; °F
